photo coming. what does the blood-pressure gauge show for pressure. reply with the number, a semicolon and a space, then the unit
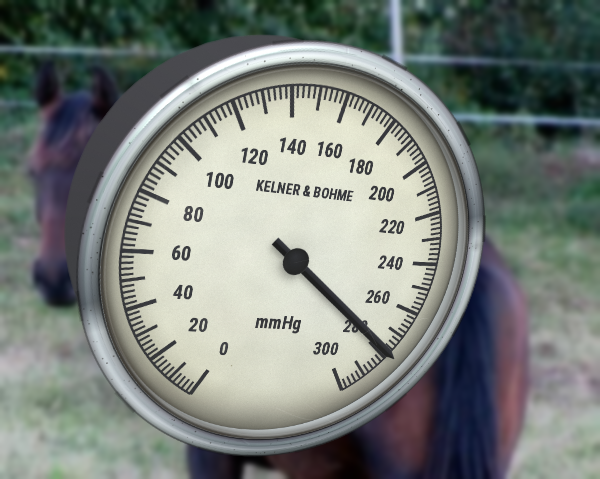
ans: 278; mmHg
